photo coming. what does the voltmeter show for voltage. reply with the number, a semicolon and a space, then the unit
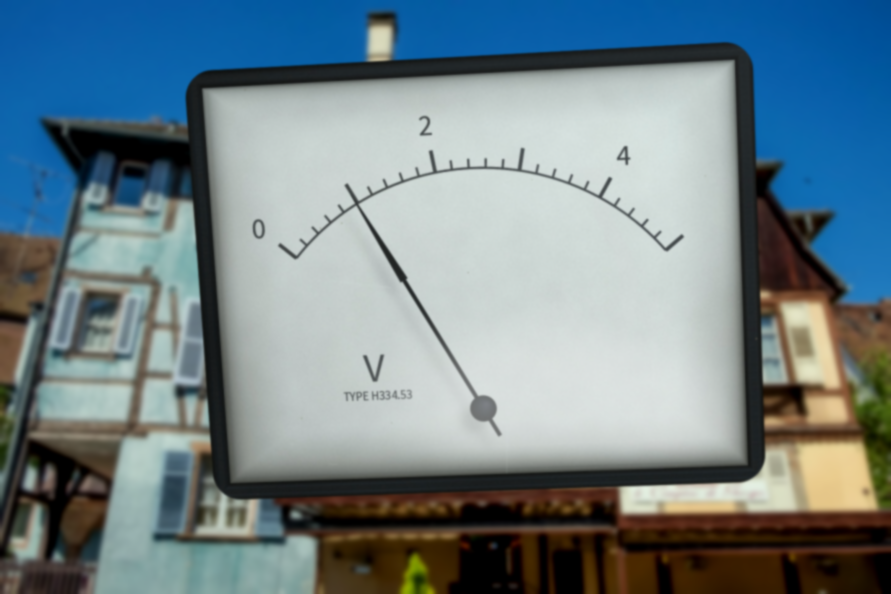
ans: 1; V
